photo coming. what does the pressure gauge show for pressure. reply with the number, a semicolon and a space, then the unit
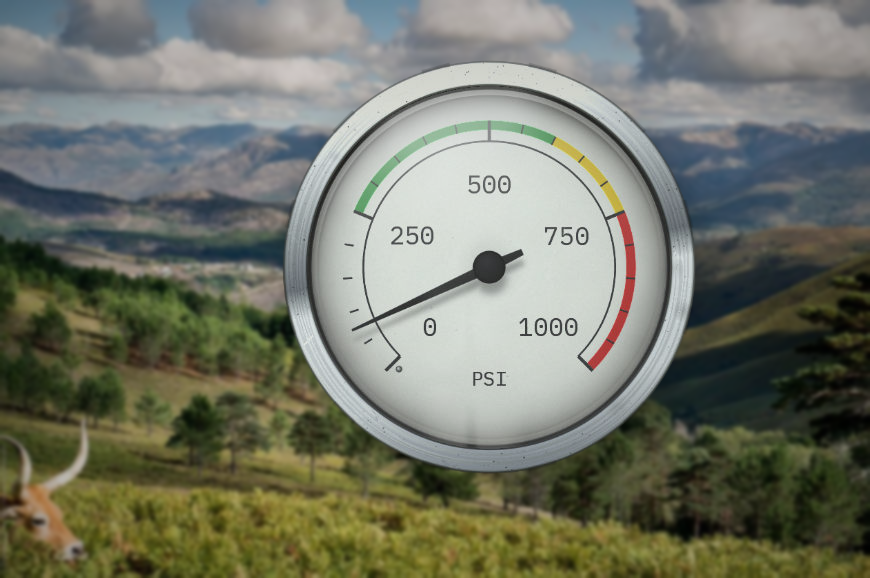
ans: 75; psi
